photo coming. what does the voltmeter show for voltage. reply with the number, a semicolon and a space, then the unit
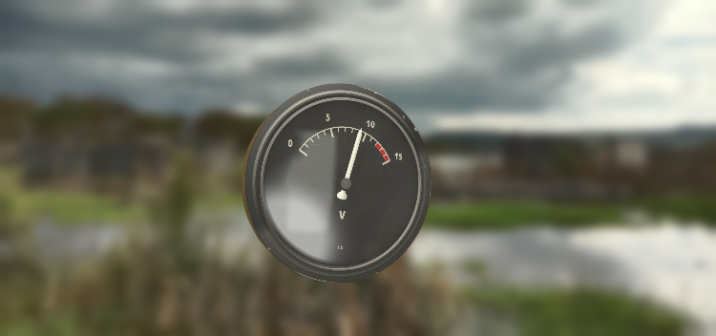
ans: 9; V
